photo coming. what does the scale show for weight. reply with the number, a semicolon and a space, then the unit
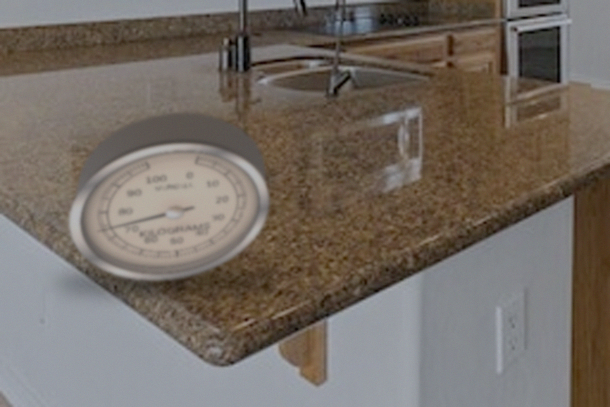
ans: 75; kg
